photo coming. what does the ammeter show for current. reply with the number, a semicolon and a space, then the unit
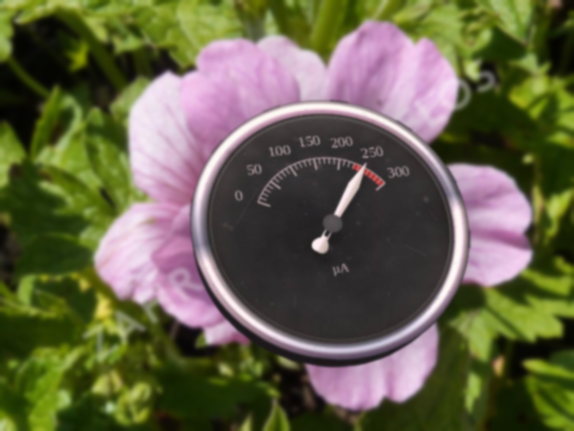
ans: 250; µA
